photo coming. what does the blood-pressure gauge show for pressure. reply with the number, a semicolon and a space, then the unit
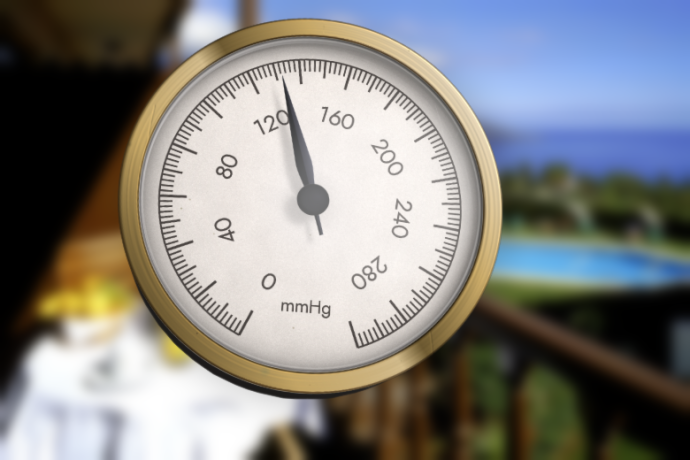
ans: 132; mmHg
